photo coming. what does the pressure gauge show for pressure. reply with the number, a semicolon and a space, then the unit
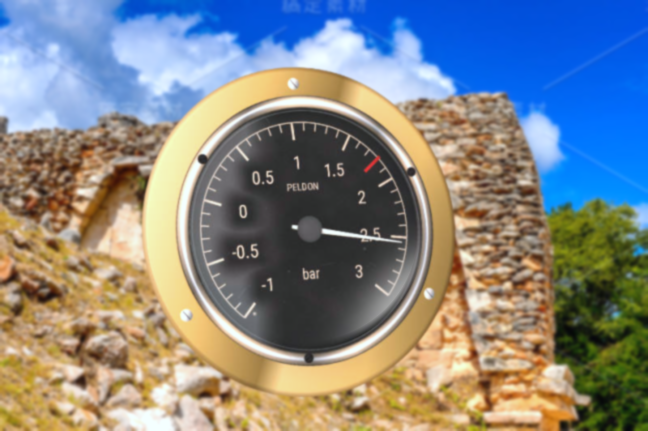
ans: 2.55; bar
